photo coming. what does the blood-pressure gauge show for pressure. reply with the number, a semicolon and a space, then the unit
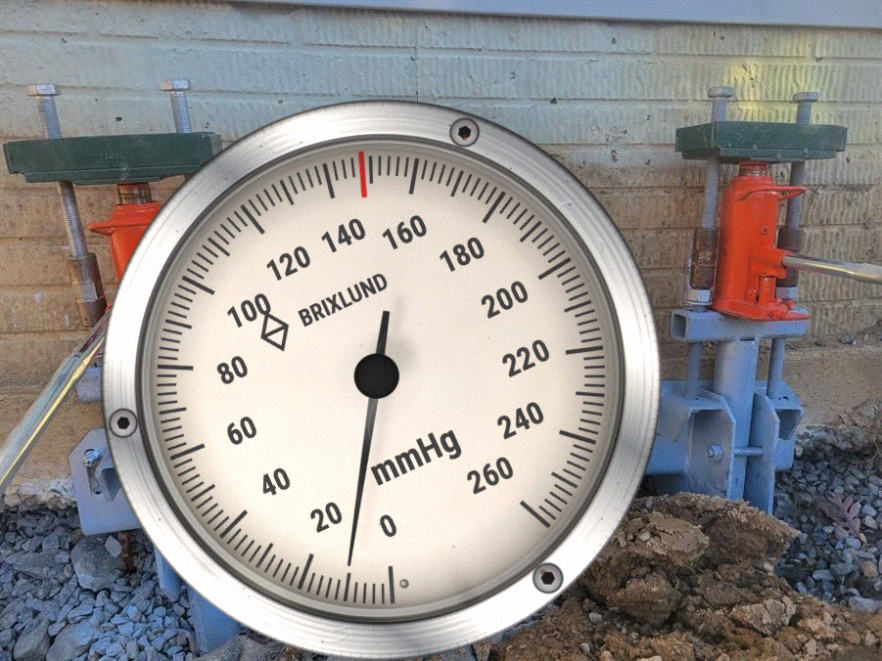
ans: 10; mmHg
